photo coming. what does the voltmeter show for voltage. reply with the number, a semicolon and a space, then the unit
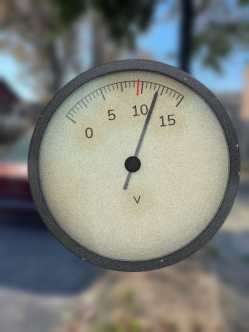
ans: 12; V
